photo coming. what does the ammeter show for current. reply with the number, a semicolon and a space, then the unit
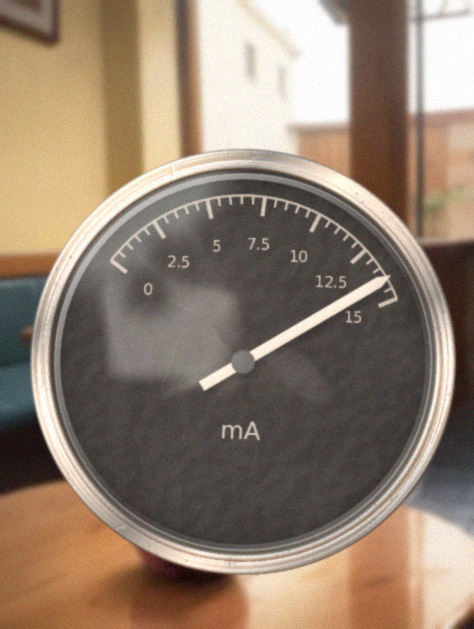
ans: 14; mA
